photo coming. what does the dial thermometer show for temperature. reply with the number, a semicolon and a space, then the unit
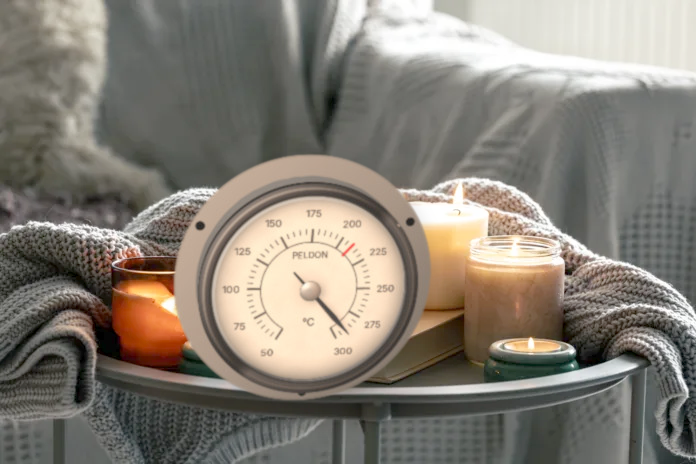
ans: 290; °C
